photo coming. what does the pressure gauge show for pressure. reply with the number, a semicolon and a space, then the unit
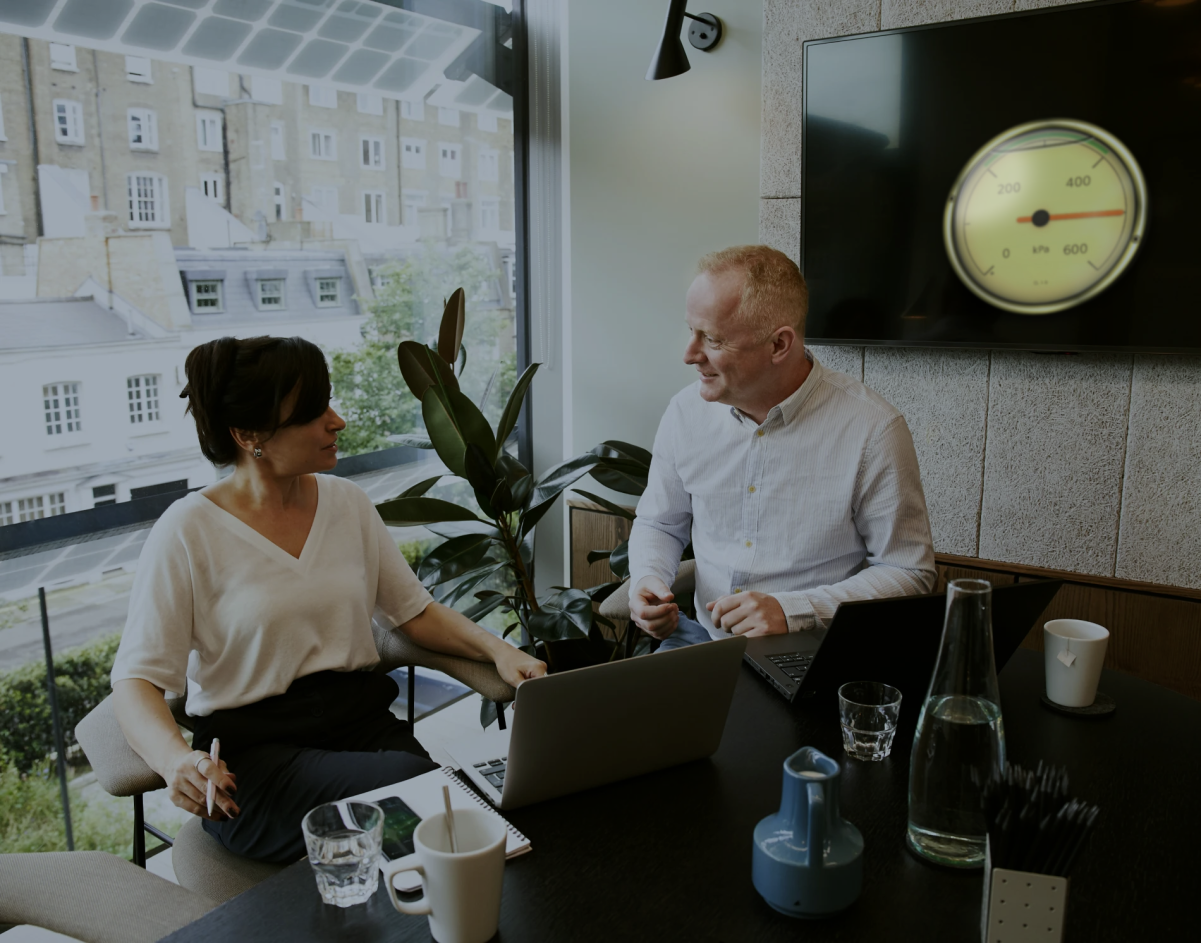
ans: 500; kPa
